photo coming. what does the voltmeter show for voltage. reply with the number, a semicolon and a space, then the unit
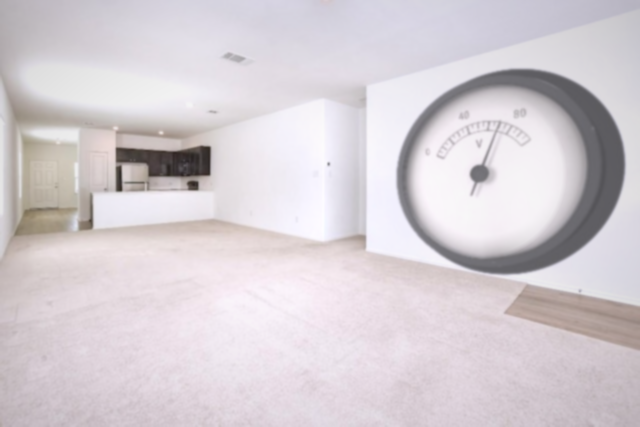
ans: 70; V
